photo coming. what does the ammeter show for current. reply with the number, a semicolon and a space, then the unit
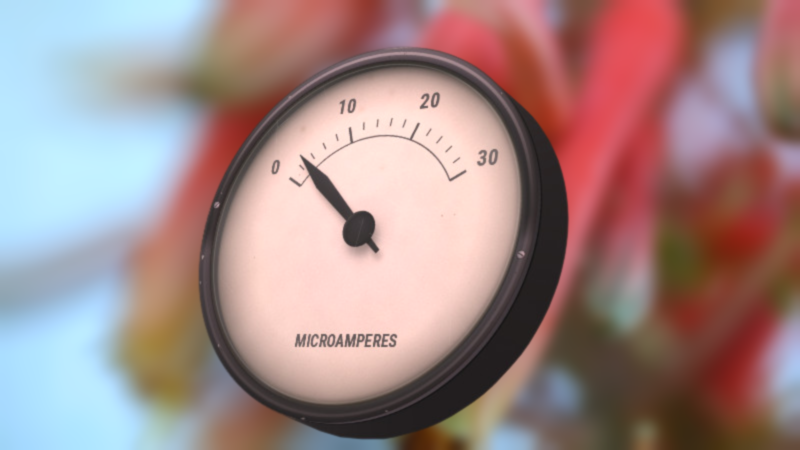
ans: 3; µA
